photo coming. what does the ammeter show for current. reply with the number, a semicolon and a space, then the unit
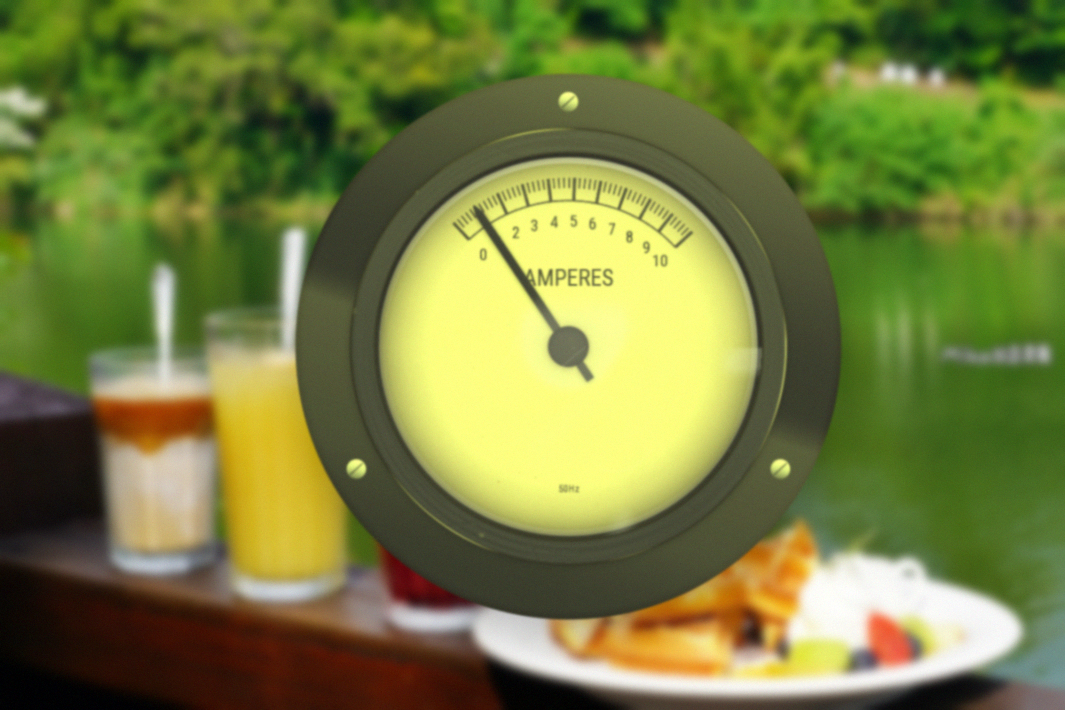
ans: 1; A
